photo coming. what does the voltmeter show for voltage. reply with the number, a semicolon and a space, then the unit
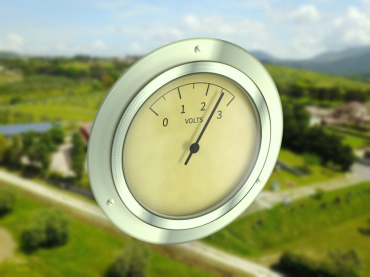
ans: 2.5; V
